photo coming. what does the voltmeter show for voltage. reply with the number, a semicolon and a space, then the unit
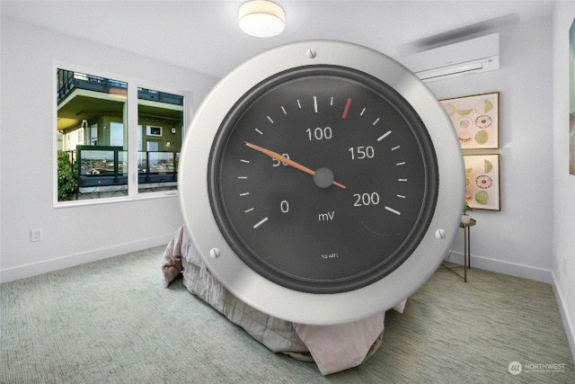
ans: 50; mV
